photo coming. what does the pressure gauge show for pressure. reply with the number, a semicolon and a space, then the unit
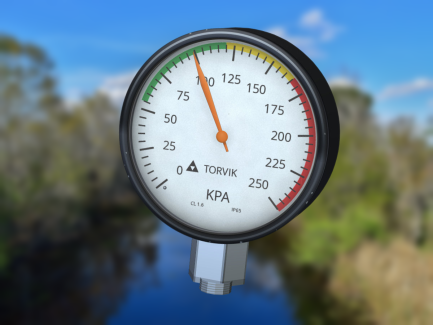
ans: 100; kPa
